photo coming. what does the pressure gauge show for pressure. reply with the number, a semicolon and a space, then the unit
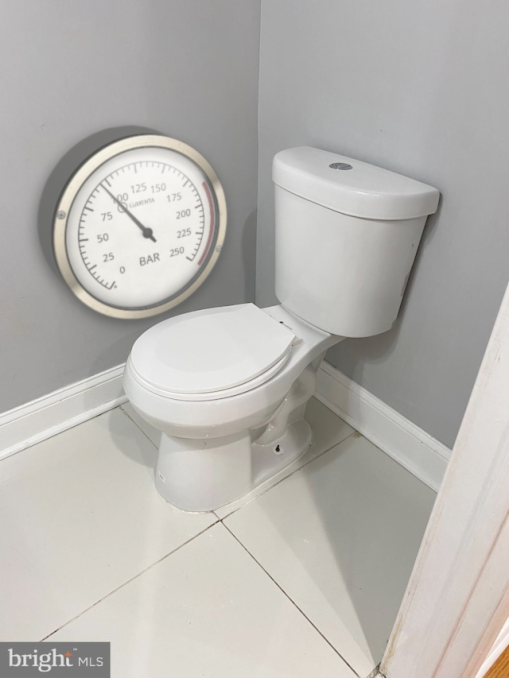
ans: 95; bar
